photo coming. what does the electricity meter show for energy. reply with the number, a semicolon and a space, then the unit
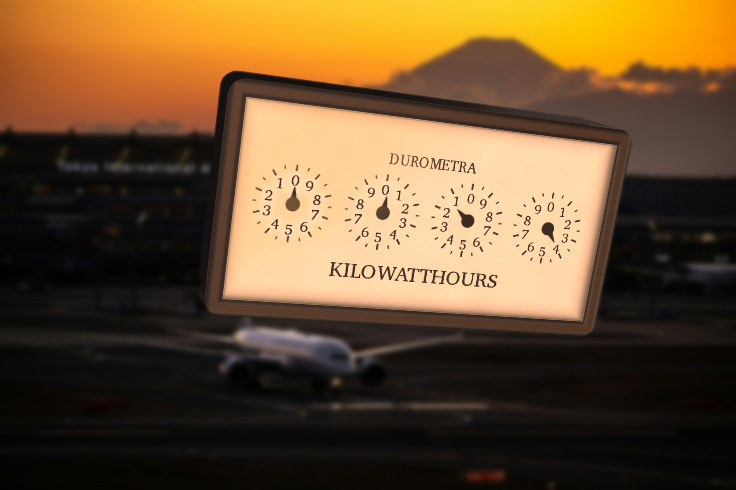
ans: 14; kWh
